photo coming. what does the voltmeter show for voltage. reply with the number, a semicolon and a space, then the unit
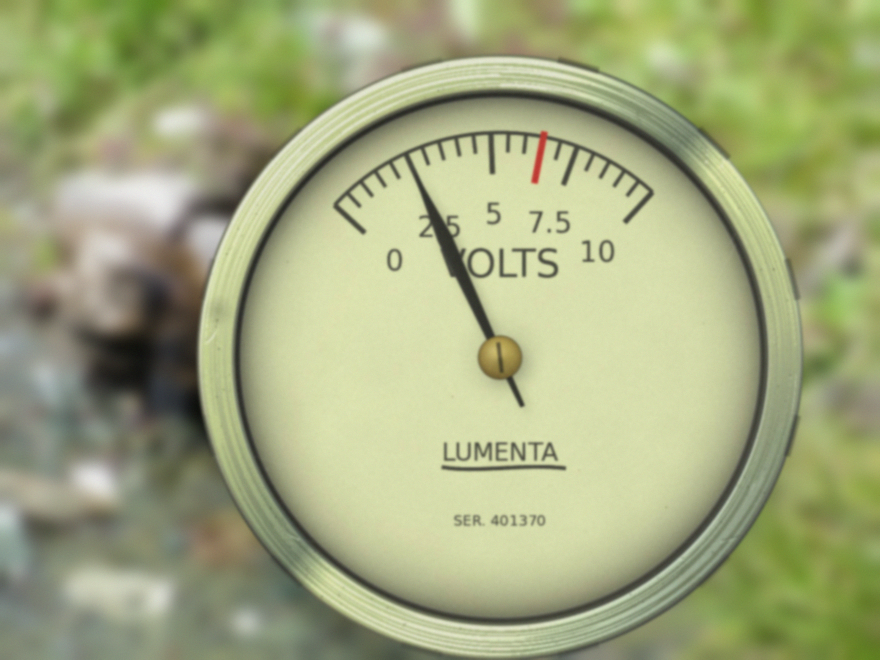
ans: 2.5; V
